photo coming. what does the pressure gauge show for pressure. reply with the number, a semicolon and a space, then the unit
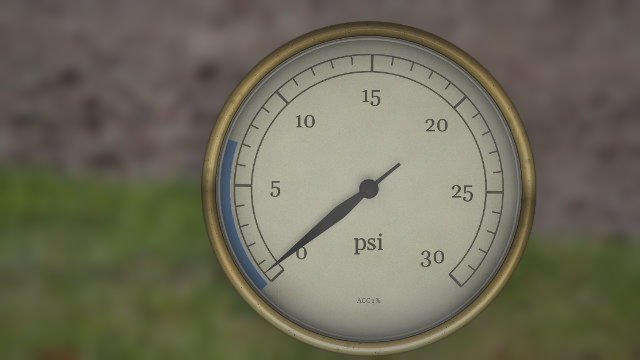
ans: 0.5; psi
